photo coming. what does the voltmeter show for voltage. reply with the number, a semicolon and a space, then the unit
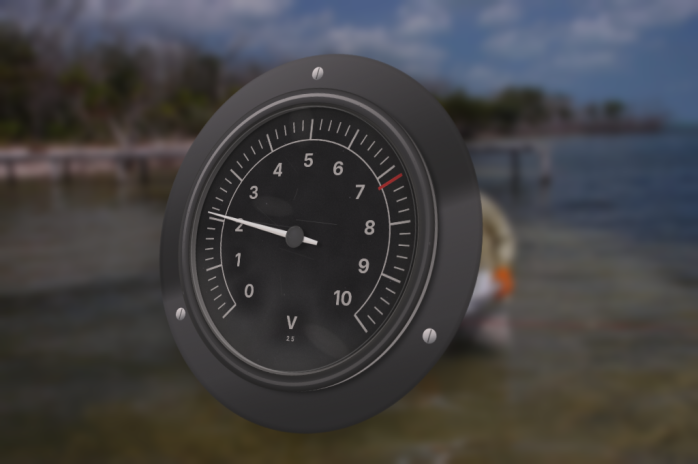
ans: 2.1; V
